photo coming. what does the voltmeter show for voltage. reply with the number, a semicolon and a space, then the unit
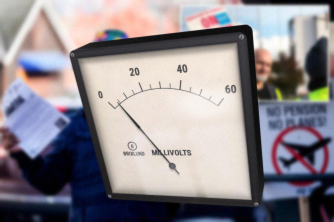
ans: 5; mV
